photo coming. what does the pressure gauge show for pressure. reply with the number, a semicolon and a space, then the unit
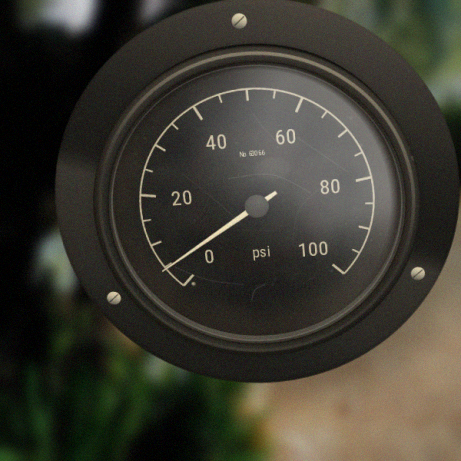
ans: 5; psi
